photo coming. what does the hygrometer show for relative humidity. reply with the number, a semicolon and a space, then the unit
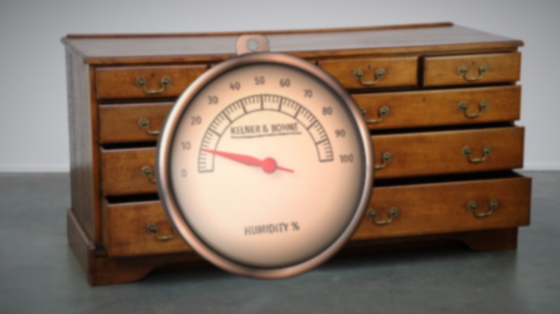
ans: 10; %
